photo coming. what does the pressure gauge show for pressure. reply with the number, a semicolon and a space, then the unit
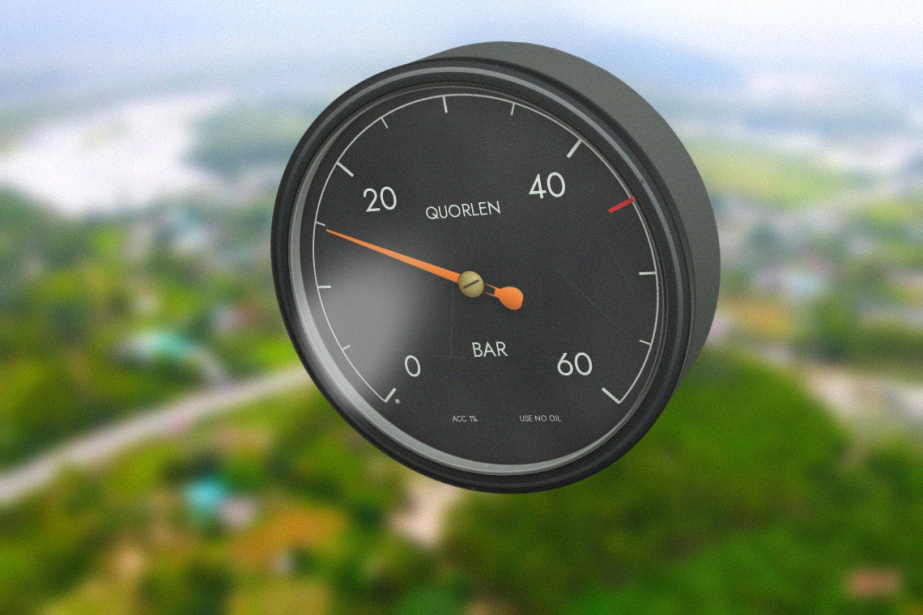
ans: 15; bar
